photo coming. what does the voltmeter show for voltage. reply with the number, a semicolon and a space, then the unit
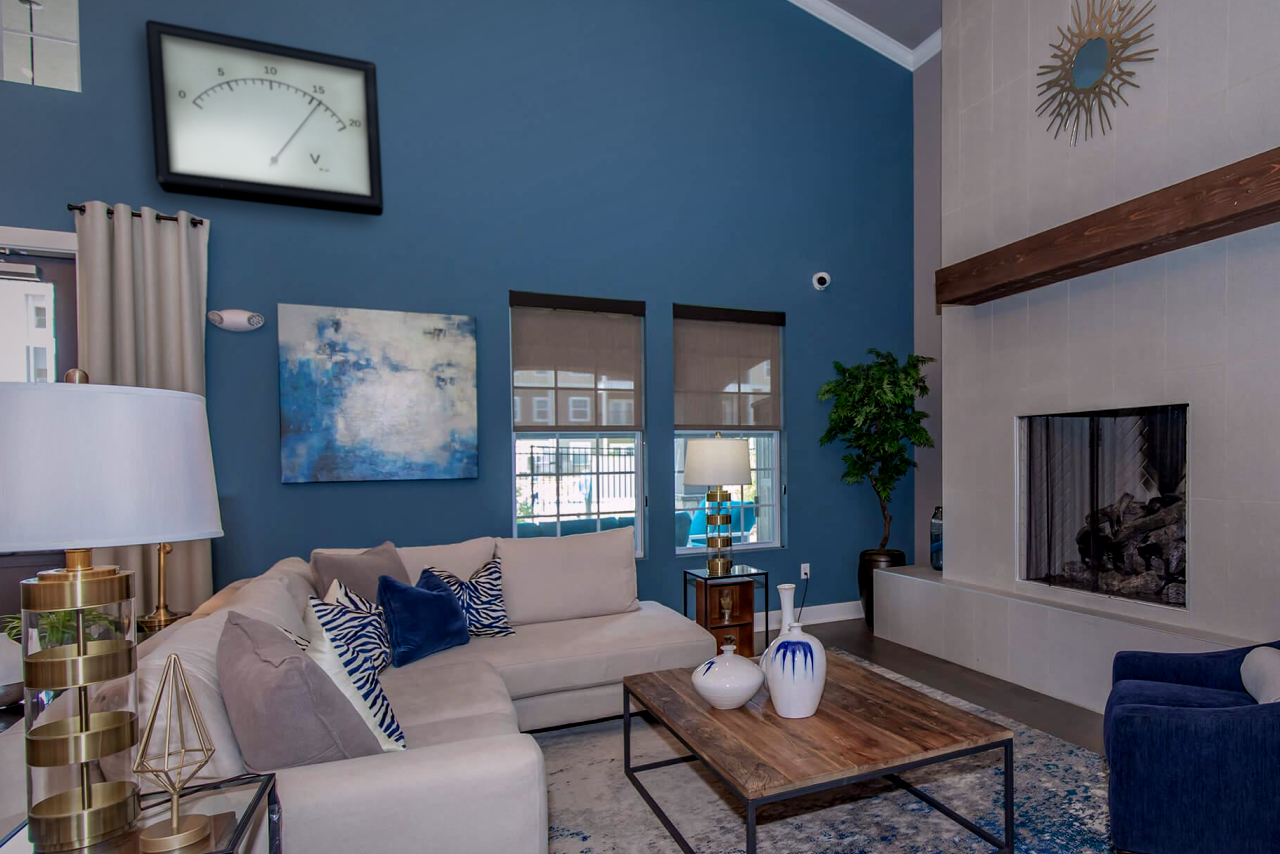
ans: 16; V
